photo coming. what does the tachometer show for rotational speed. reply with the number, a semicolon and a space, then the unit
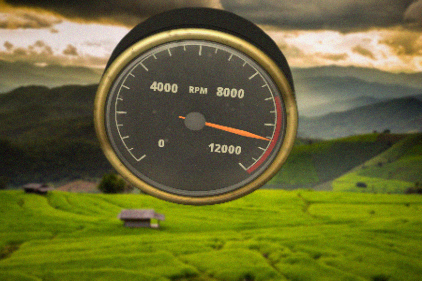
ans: 10500; rpm
